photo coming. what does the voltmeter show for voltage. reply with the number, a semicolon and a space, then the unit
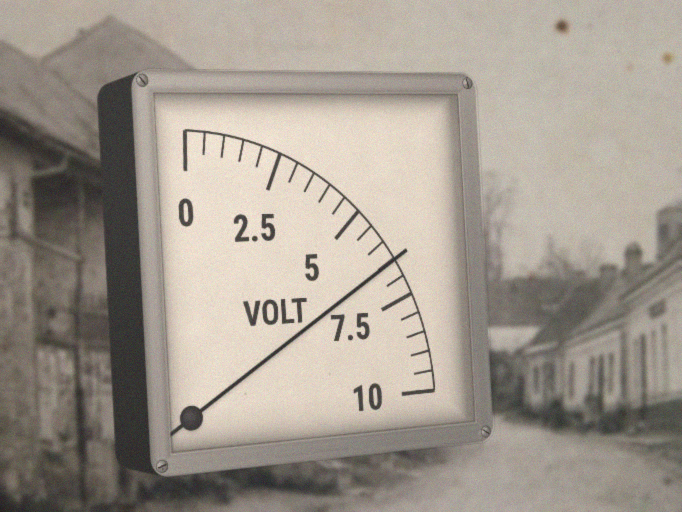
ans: 6.5; V
